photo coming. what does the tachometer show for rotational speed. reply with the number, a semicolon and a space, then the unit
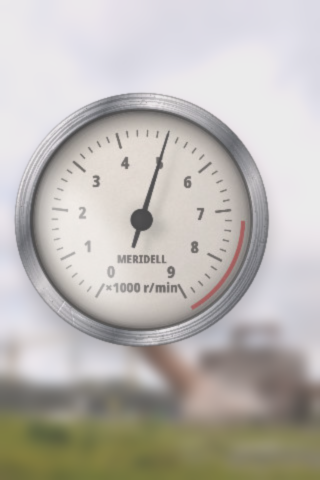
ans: 5000; rpm
